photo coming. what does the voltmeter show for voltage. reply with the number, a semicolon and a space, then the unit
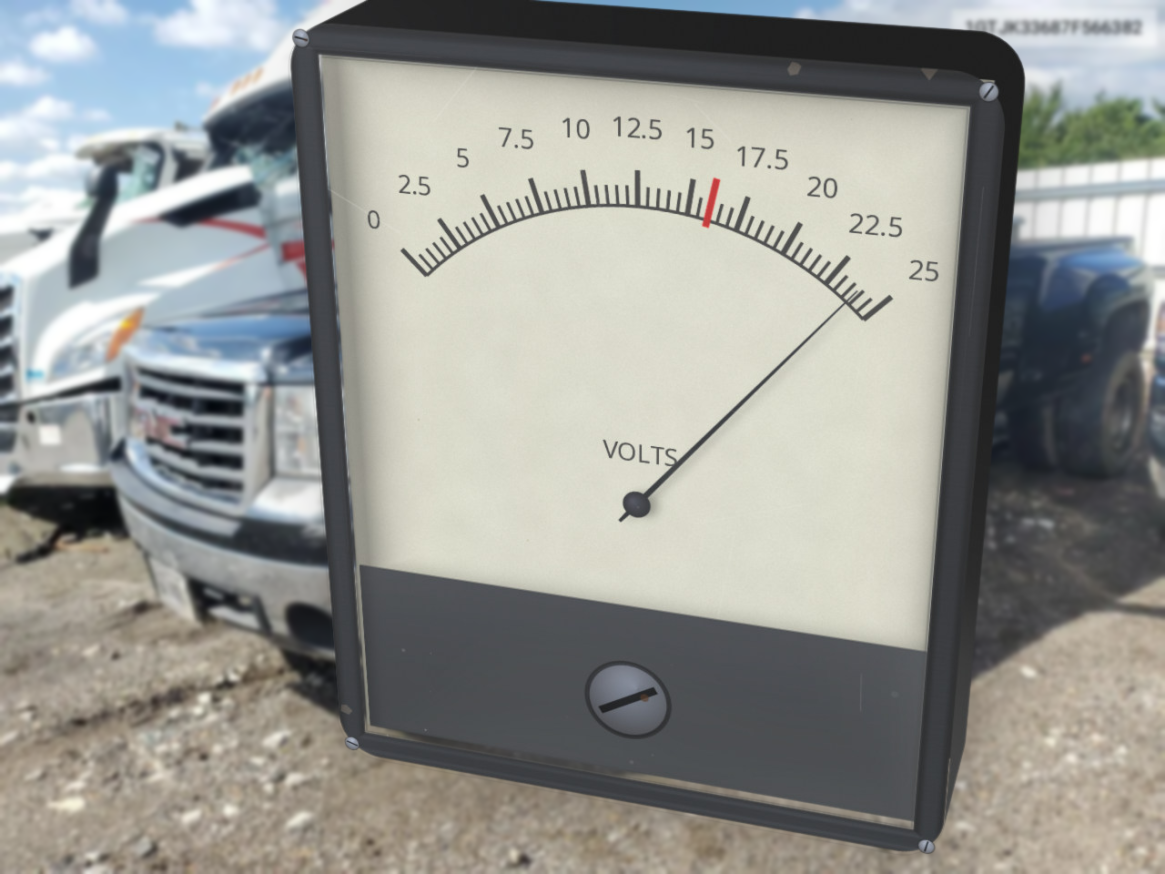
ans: 23.75; V
